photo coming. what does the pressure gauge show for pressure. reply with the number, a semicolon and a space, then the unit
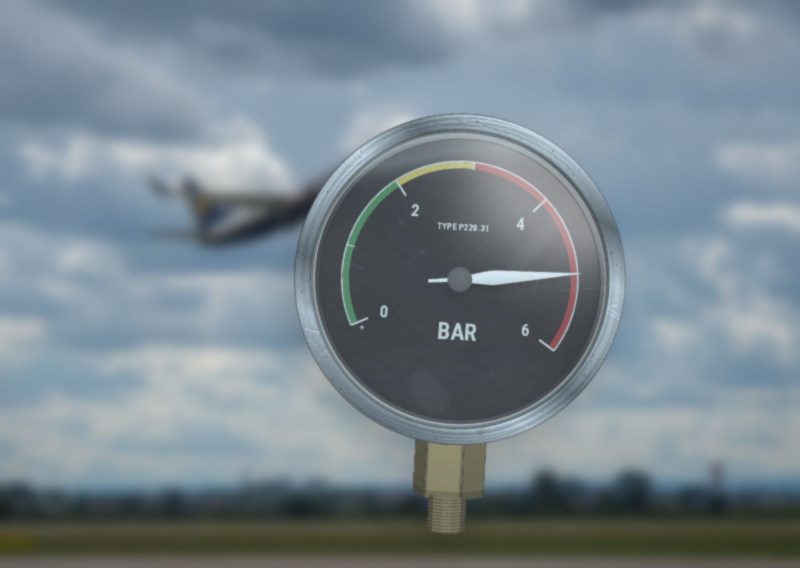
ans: 5; bar
